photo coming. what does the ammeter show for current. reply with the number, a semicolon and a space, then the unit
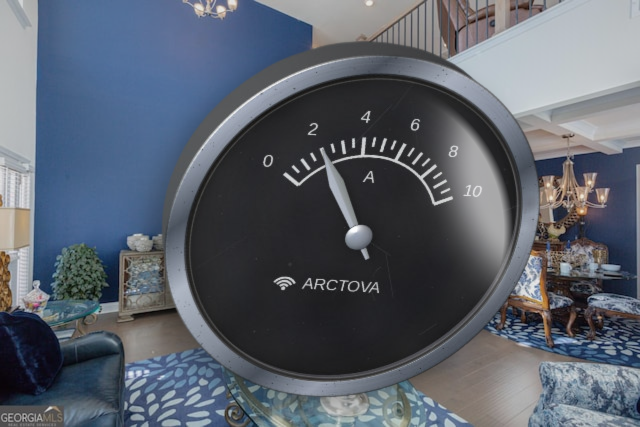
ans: 2; A
